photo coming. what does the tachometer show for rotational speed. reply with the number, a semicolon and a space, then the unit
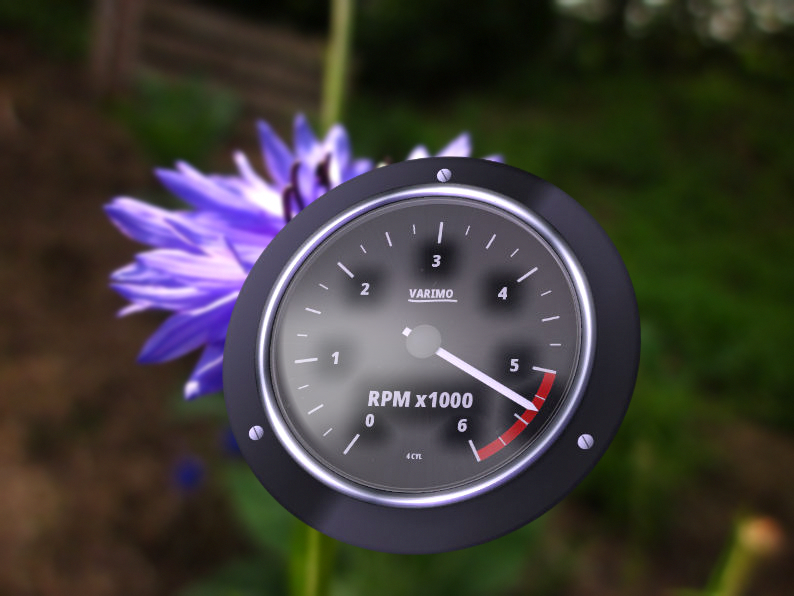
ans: 5375; rpm
